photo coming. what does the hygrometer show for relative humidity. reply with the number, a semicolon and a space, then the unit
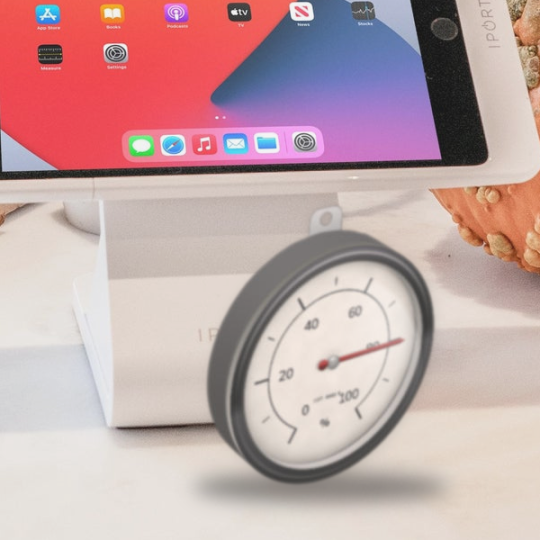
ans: 80; %
